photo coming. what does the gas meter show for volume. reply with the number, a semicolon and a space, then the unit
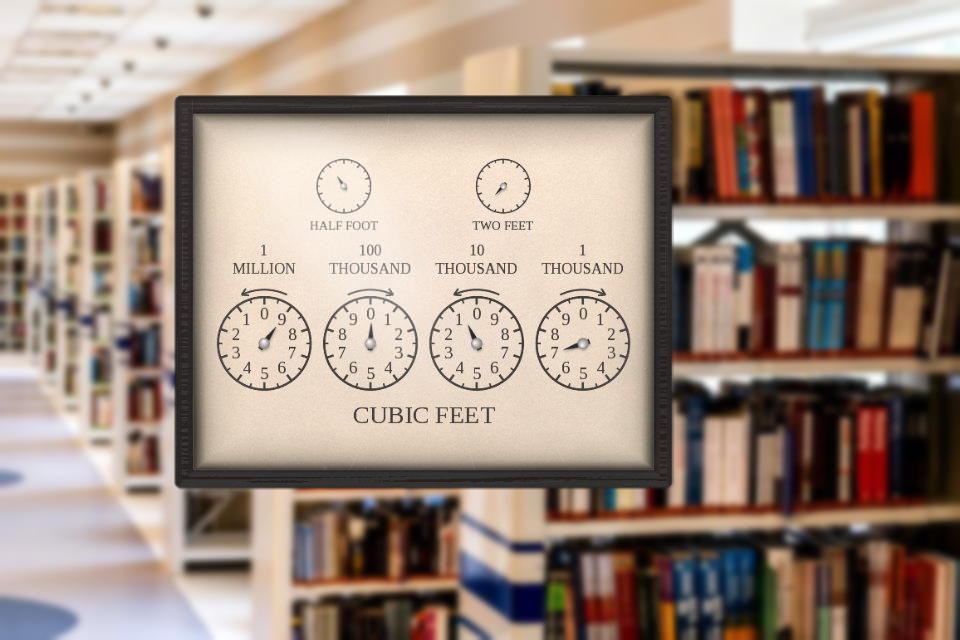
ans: 900700; ft³
